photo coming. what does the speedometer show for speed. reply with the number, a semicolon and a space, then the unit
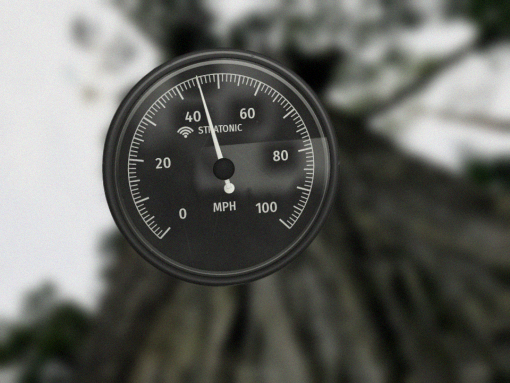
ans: 45; mph
